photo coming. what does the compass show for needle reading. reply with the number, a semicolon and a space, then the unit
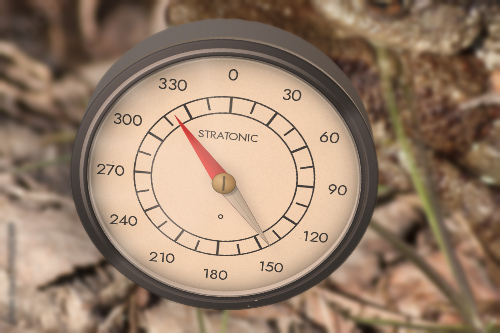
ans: 322.5; °
